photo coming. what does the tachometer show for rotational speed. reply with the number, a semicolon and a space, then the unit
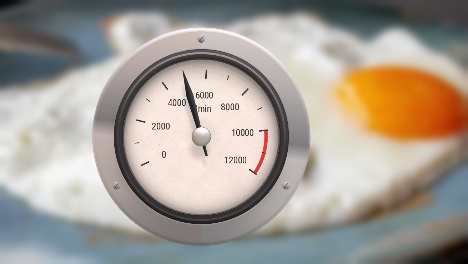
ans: 5000; rpm
